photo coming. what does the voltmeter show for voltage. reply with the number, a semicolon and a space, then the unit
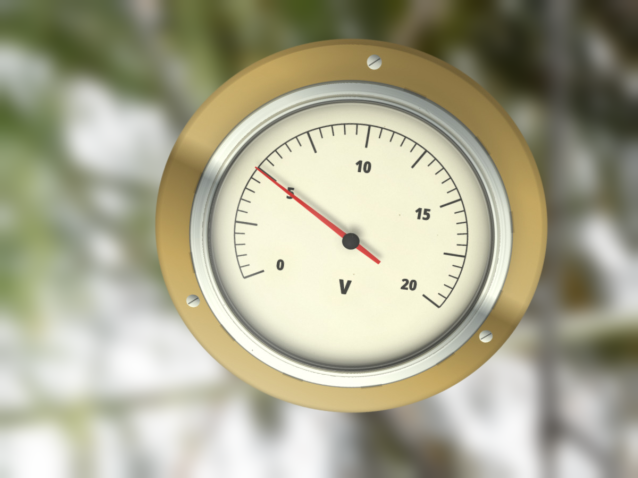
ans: 5; V
